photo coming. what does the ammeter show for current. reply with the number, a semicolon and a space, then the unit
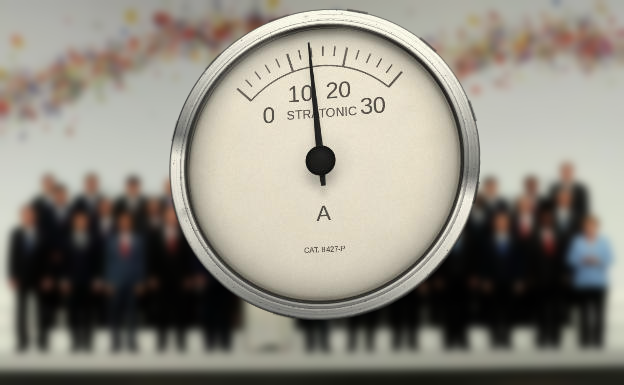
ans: 14; A
